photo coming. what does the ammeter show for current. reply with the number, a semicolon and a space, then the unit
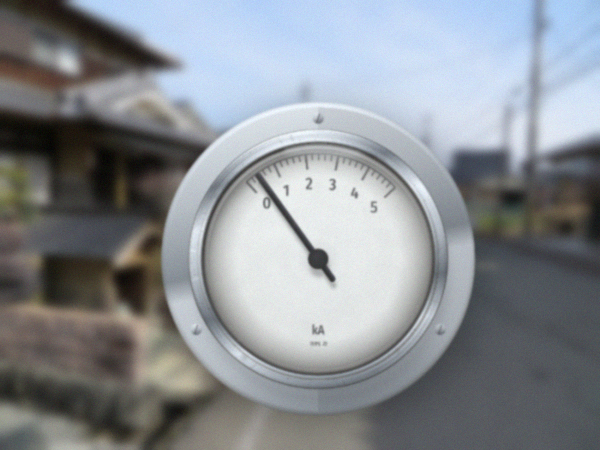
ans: 0.4; kA
